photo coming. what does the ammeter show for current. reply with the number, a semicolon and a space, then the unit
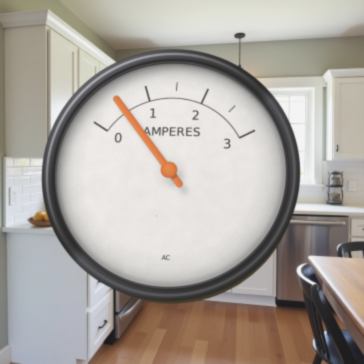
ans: 0.5; A
